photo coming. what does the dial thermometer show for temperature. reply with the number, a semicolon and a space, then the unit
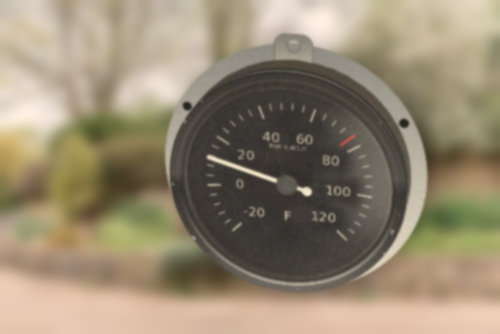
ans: 12; °F
